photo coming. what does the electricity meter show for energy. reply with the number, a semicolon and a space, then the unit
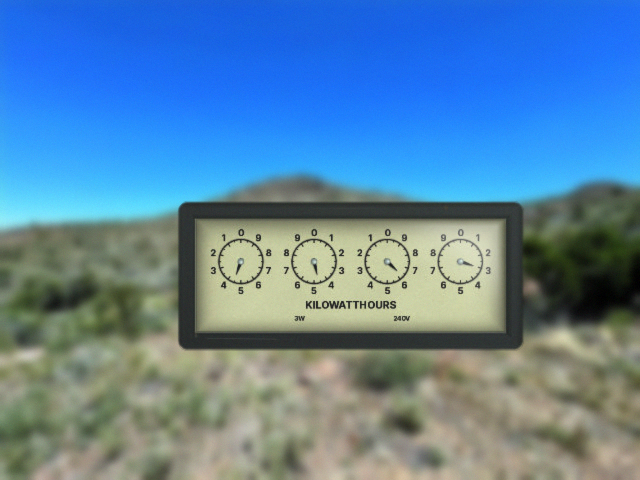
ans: 4463; kWh
